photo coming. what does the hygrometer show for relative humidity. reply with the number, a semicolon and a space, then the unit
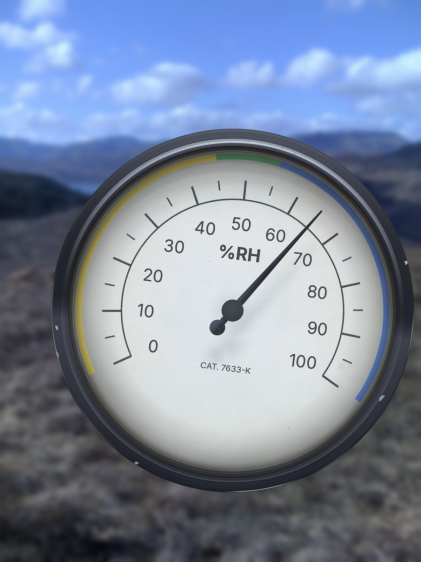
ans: 65; %
